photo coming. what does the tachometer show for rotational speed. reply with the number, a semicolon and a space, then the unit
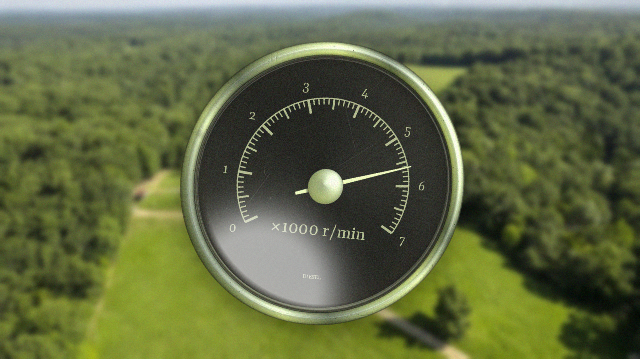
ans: 5600; rpm
